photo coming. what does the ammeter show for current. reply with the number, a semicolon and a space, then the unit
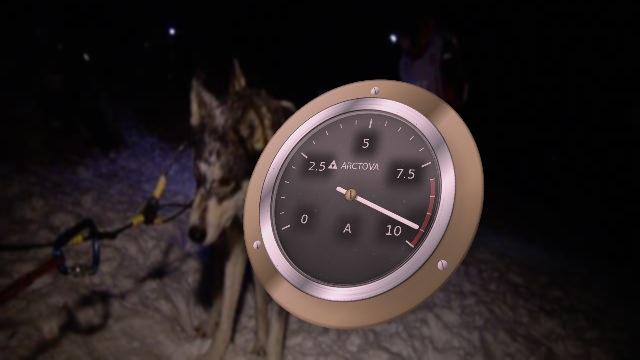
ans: 9.5; A
